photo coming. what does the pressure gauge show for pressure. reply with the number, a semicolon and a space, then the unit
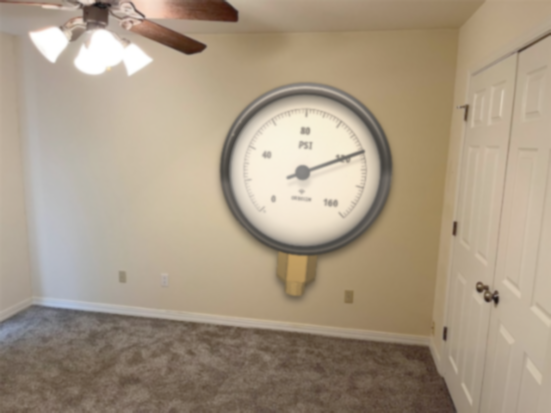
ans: 120; psi
